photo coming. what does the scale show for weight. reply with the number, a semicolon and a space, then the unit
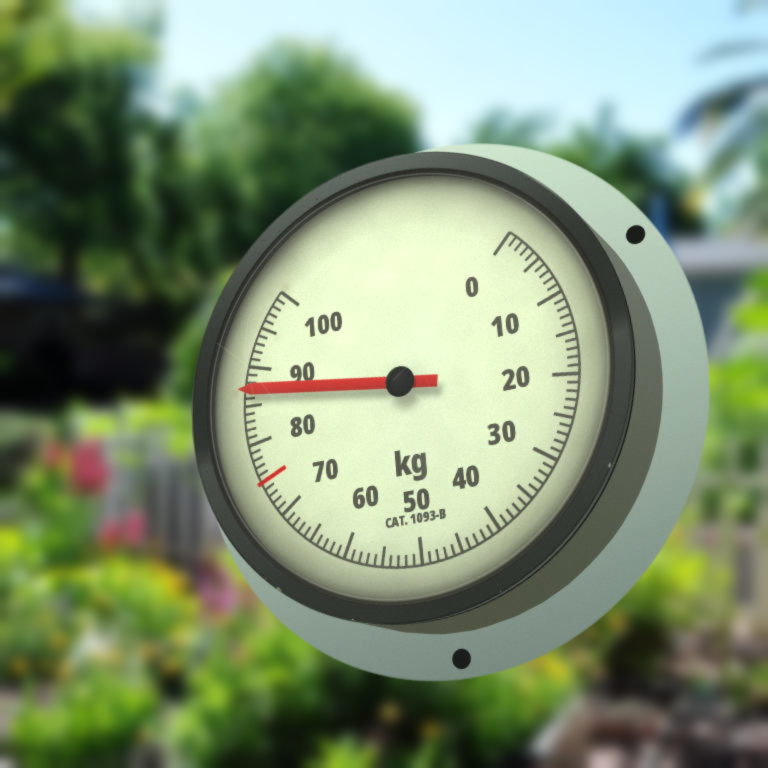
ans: 87; kg
